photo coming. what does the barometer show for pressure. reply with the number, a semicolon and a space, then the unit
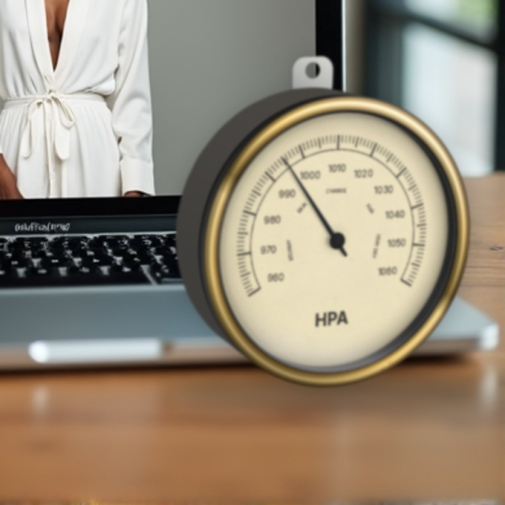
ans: 995; hPa
